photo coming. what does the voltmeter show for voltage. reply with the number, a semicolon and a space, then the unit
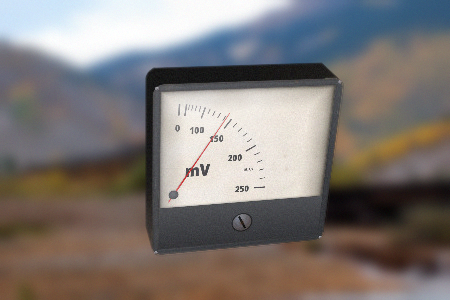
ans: 140; mV
